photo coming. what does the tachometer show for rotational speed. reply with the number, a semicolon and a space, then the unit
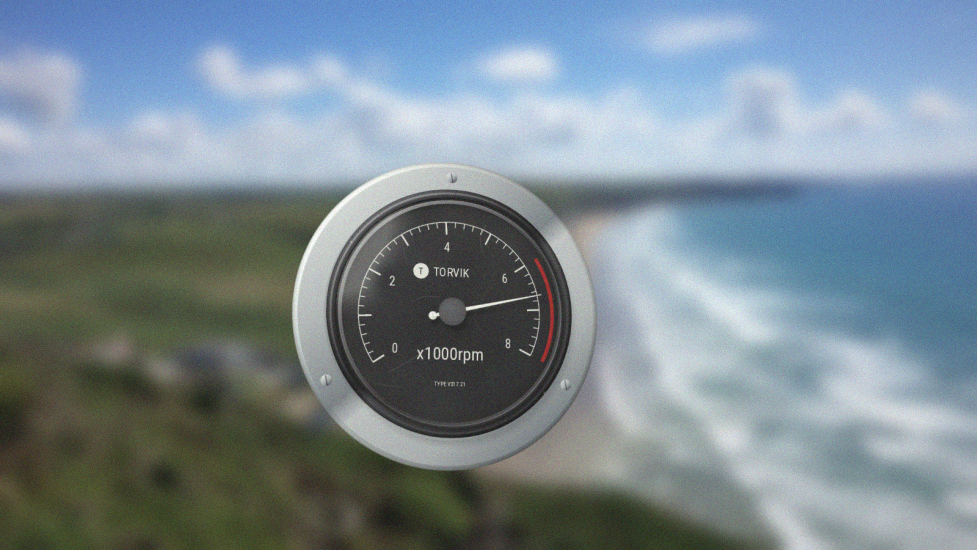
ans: 6700; rpm
